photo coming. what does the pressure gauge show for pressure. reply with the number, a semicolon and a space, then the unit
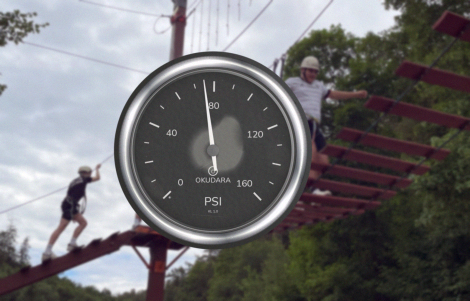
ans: 75; psi
